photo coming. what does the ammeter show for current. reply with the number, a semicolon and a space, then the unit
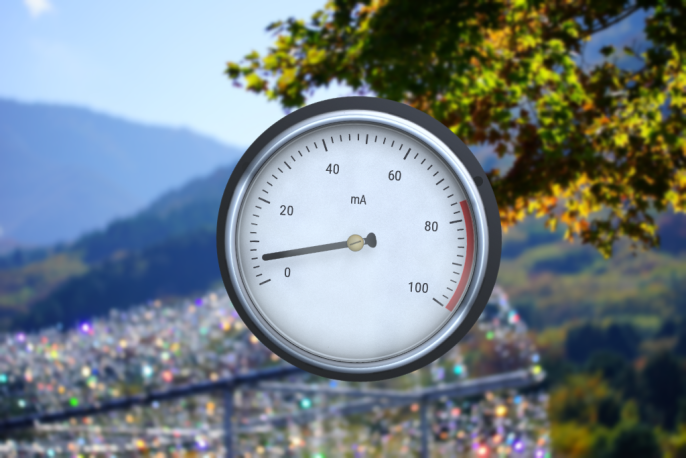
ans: 6; mA
